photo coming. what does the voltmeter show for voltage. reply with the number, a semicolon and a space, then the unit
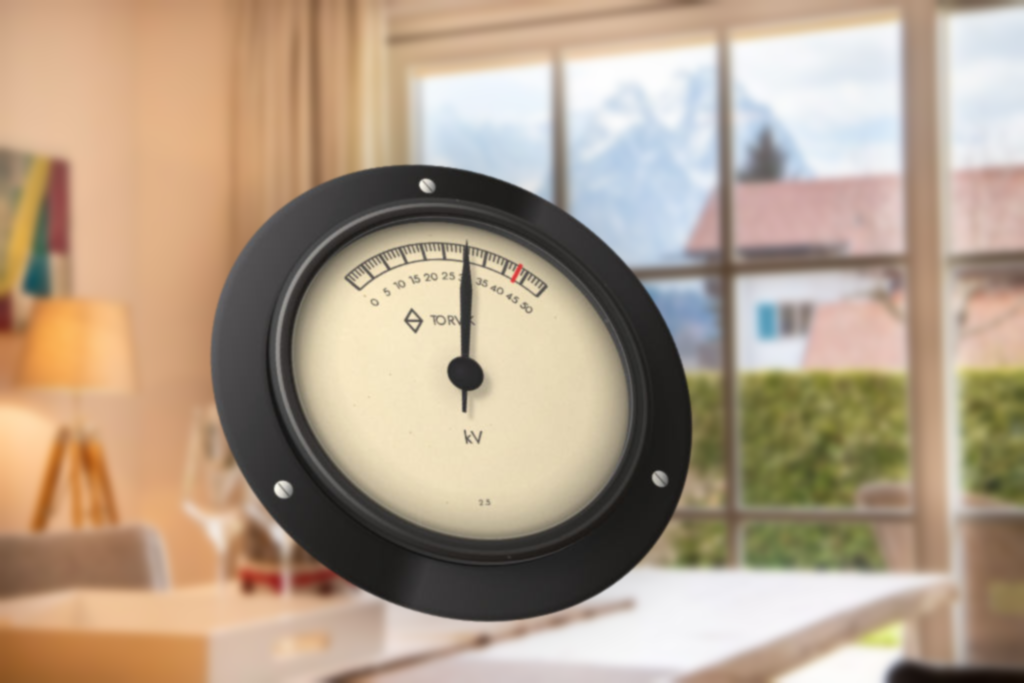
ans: 30; kV
